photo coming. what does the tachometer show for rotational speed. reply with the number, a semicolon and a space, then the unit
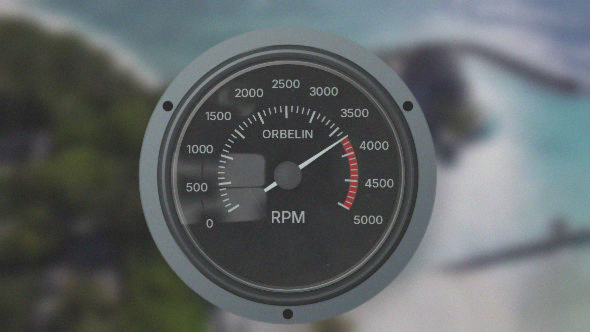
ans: 3700; rpm
